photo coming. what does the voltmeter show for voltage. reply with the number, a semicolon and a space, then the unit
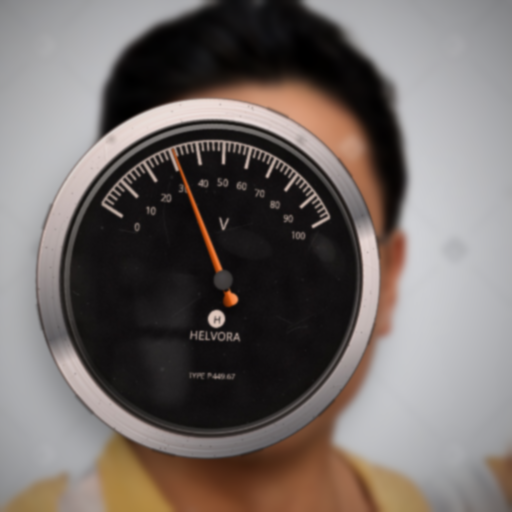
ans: 30; V
